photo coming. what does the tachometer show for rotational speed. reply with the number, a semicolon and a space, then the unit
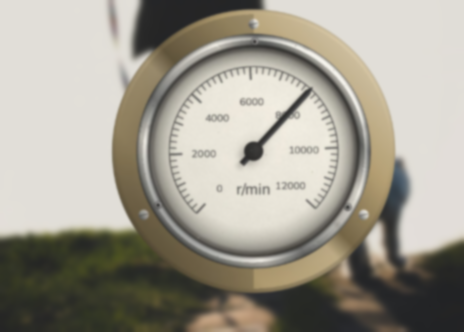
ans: 8000; rpm
